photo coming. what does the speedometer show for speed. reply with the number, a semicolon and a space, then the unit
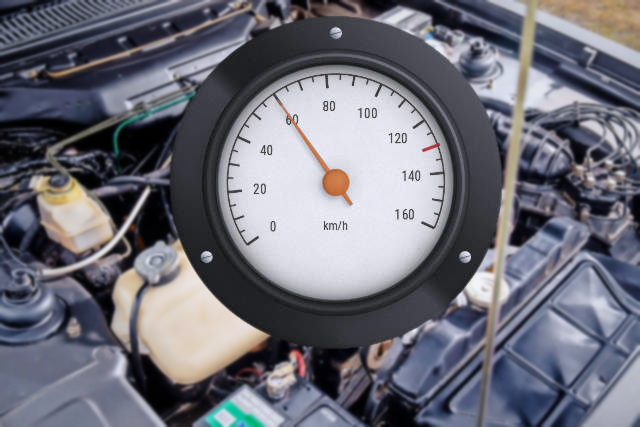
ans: 60; km/h
